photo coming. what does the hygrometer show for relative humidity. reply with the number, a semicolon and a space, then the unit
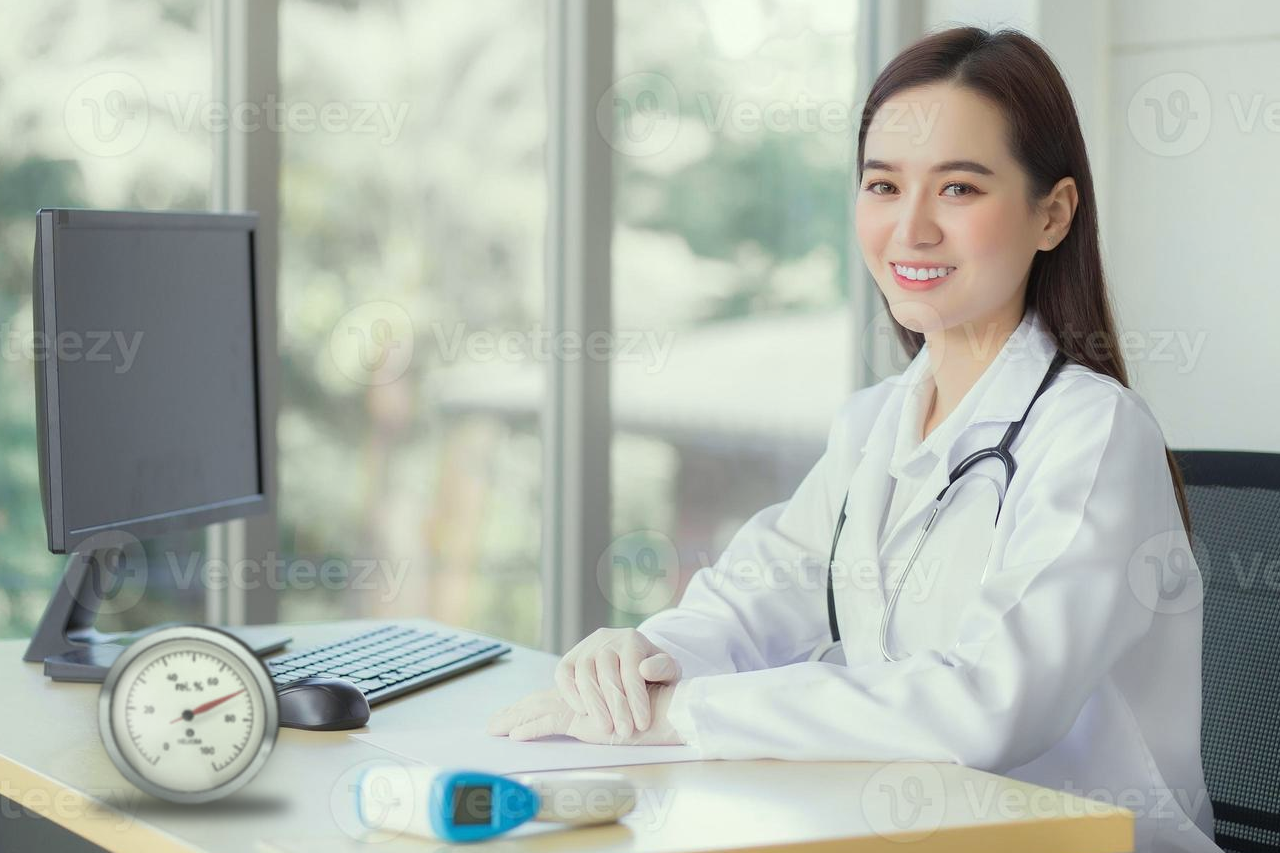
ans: 70; %
